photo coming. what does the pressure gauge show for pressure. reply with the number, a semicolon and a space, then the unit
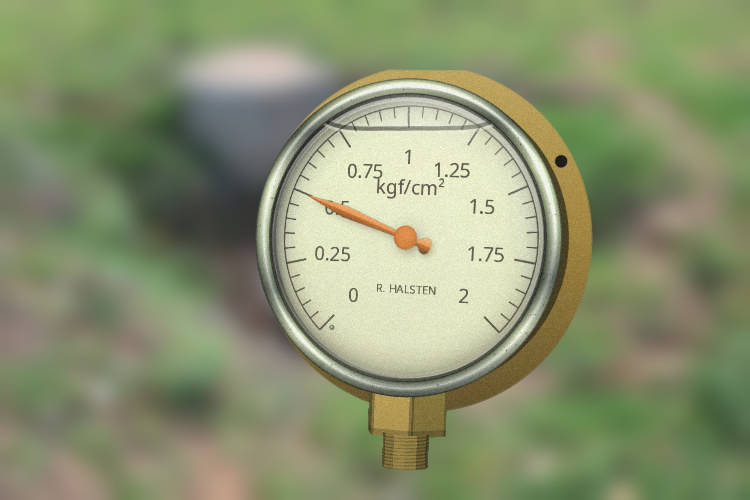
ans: 0.5; kg/cm²
